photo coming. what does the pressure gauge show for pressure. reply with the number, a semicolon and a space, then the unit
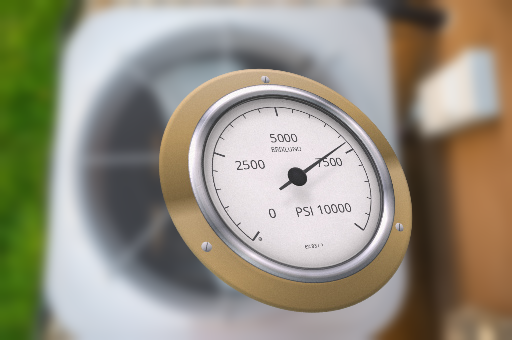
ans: 7250; psi
